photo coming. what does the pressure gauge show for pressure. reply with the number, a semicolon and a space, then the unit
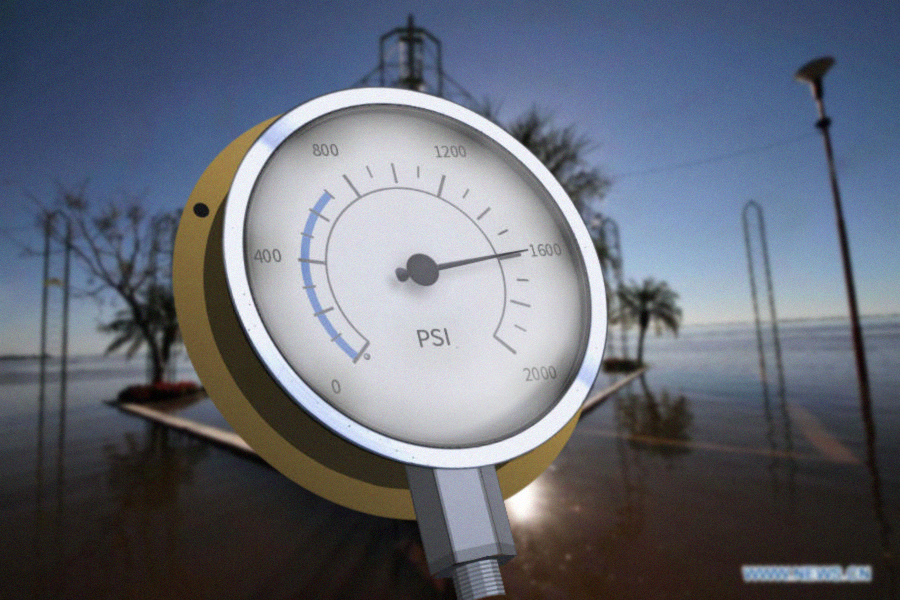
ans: 1600; psi
